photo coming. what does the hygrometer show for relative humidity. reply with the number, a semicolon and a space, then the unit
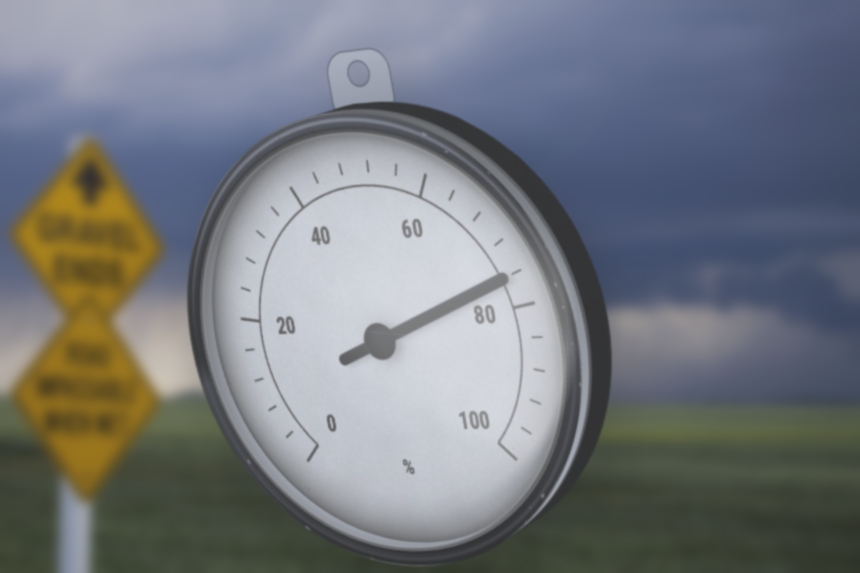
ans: 76; %
